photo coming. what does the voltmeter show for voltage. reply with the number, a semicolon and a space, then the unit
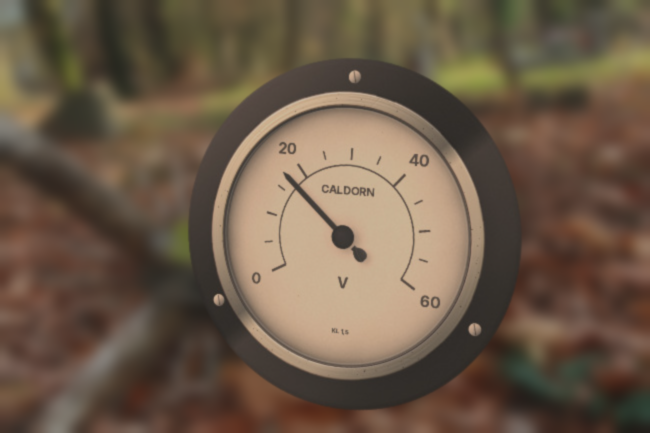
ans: 17.5; V
